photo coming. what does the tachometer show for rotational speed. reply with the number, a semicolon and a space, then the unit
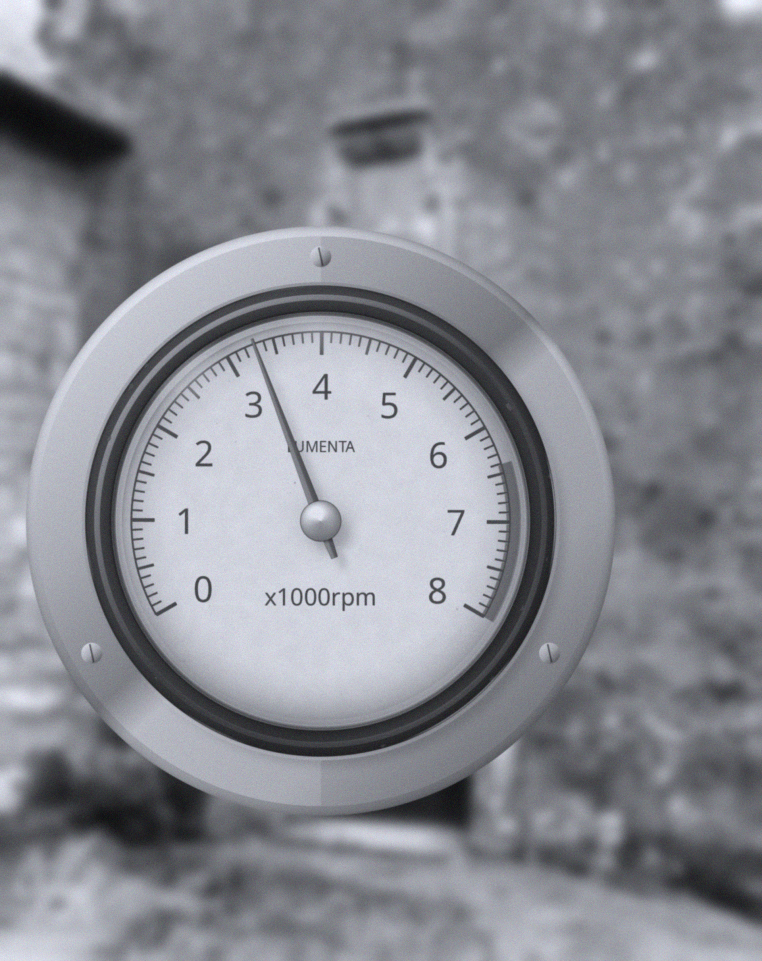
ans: 3300; rpm
